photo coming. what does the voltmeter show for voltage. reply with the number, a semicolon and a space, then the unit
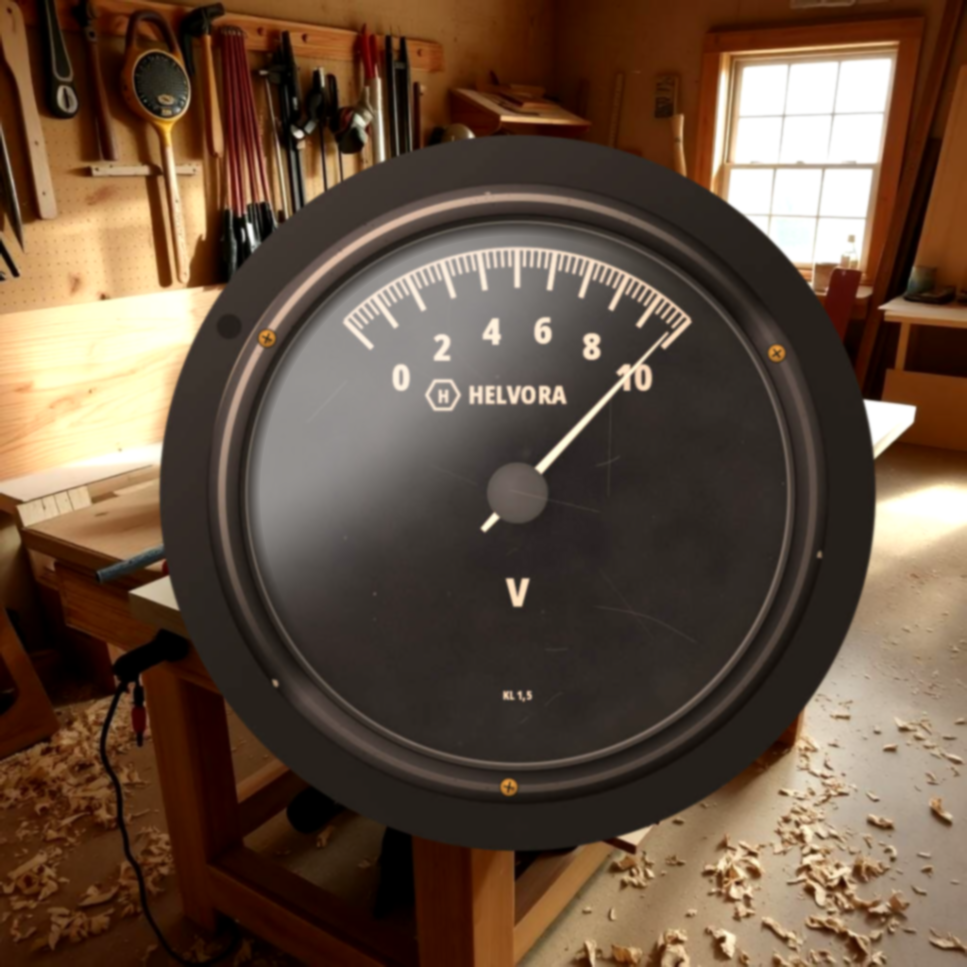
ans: 9.8; V
